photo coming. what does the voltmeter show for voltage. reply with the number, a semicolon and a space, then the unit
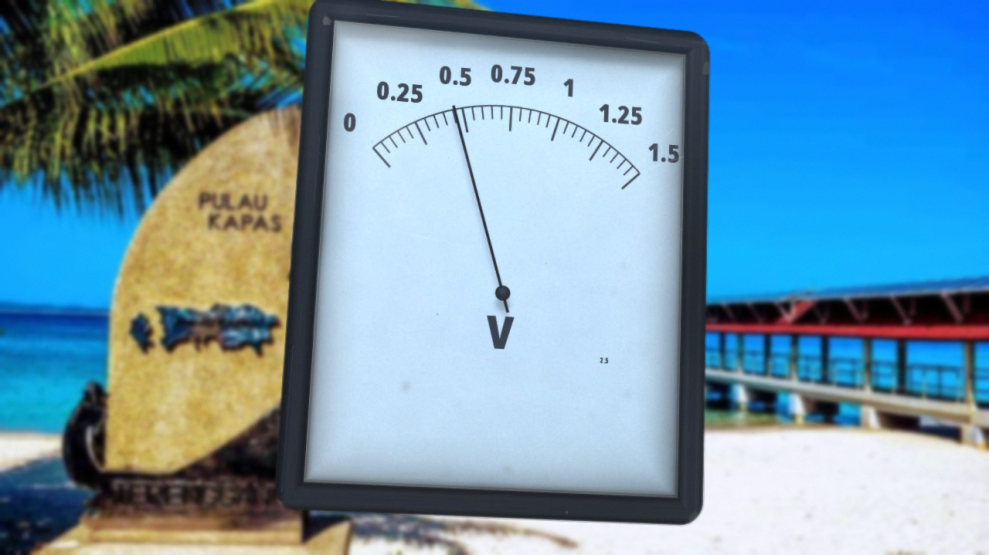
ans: 0.45; V
